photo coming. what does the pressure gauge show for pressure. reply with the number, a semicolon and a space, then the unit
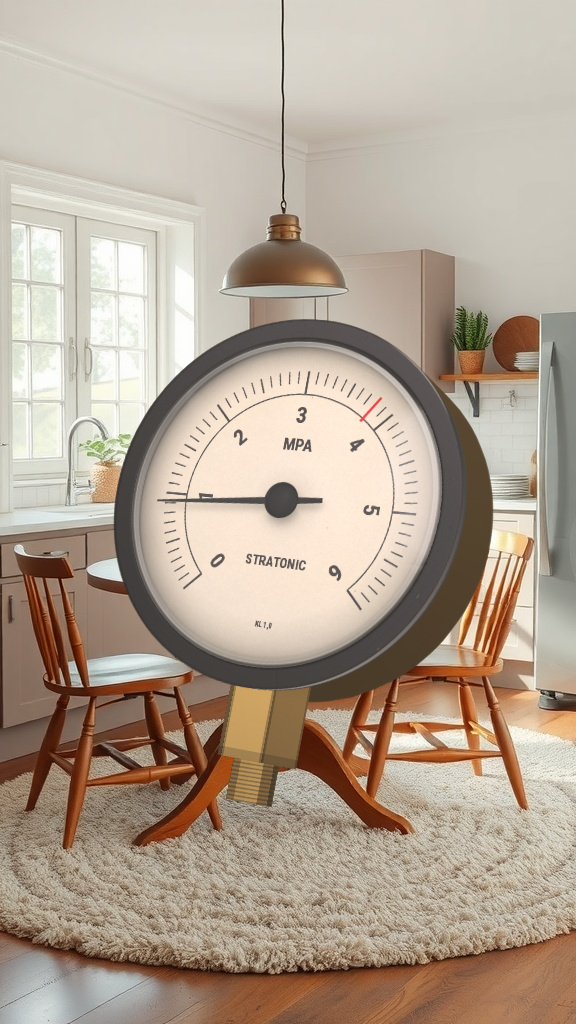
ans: 0.9; MPa
